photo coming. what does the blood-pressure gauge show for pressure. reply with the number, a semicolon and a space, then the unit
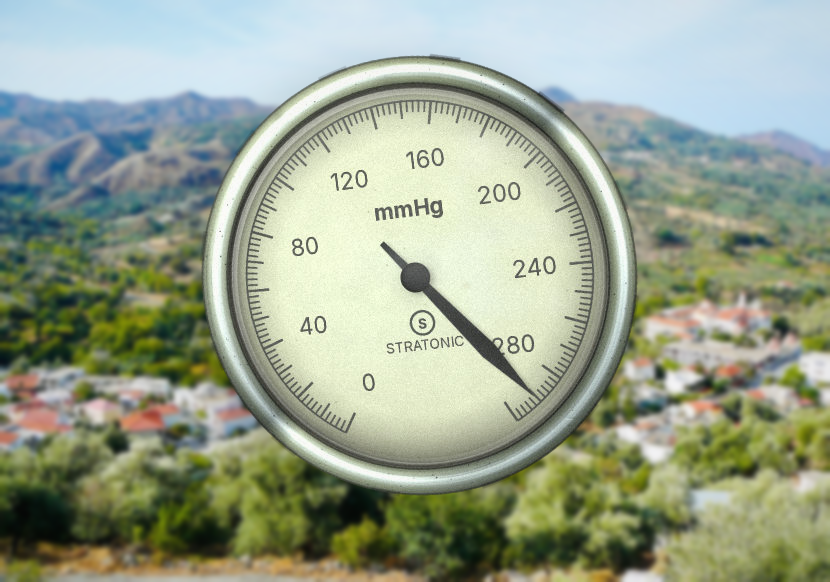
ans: 290; mmHg
